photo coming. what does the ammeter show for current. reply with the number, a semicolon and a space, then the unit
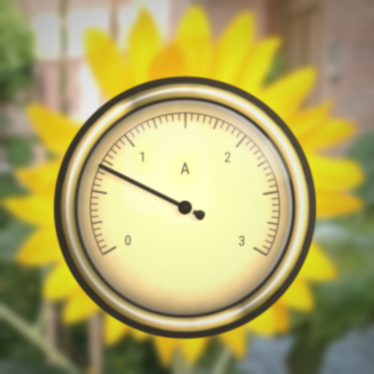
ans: 0.7; A
